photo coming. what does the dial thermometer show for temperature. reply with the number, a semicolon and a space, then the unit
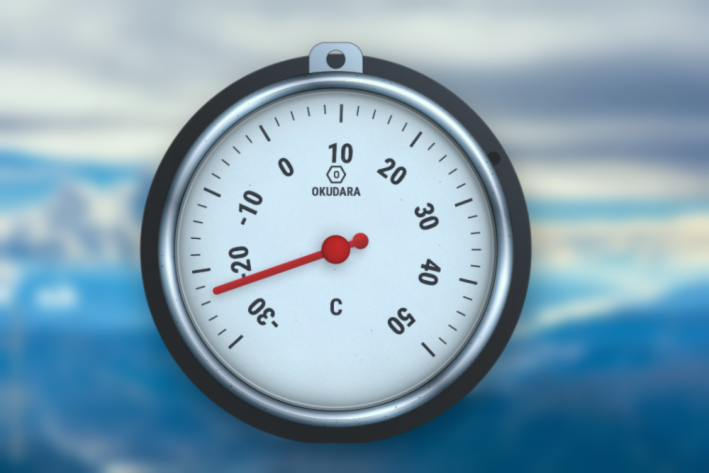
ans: -23; °C
